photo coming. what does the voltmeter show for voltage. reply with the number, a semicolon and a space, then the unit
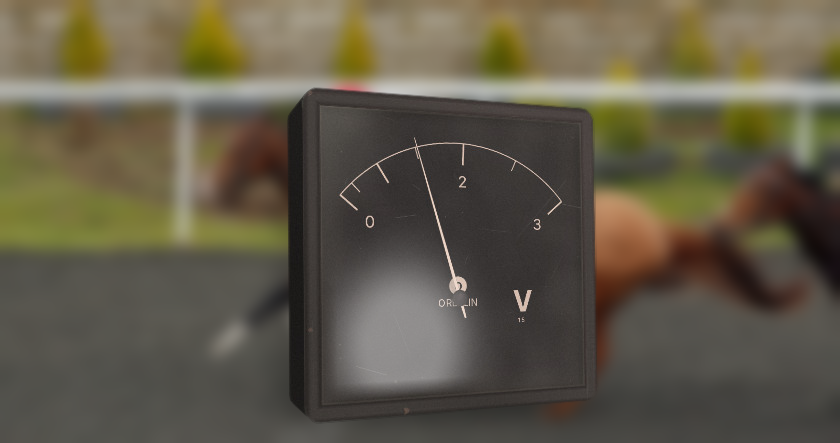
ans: 1.5; V
